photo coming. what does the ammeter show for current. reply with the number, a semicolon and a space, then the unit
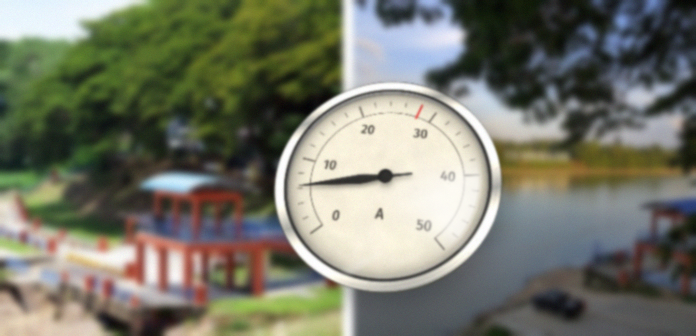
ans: 6; A
